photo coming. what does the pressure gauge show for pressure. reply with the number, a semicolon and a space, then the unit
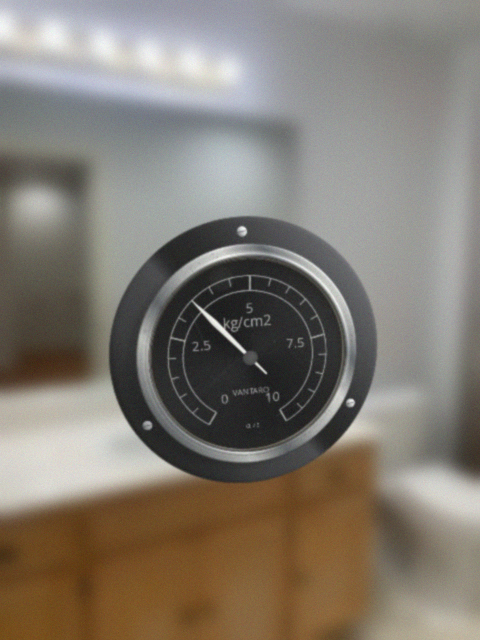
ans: 3.5; kg/cm²
